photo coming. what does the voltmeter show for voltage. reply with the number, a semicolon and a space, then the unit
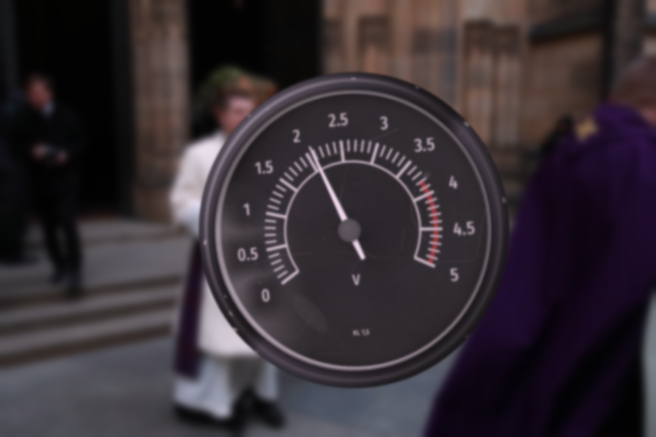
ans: 2.1; V
